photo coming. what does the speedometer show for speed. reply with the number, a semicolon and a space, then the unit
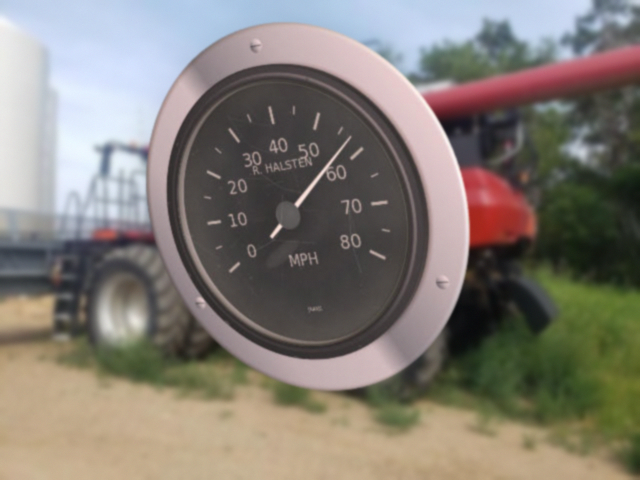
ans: 57.5; mph
